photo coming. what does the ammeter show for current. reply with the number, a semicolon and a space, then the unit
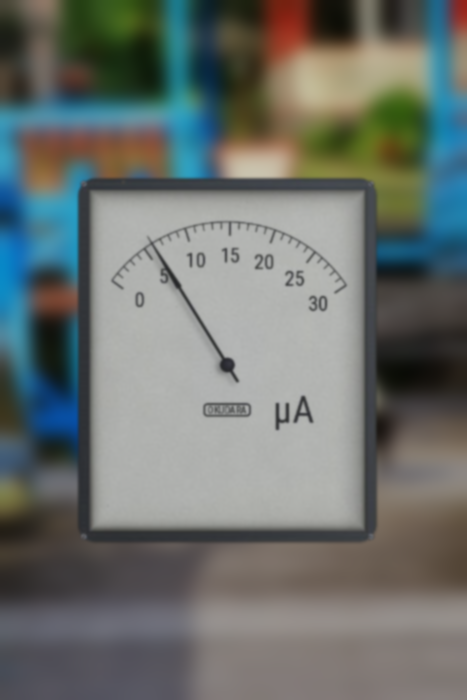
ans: 6; µA
